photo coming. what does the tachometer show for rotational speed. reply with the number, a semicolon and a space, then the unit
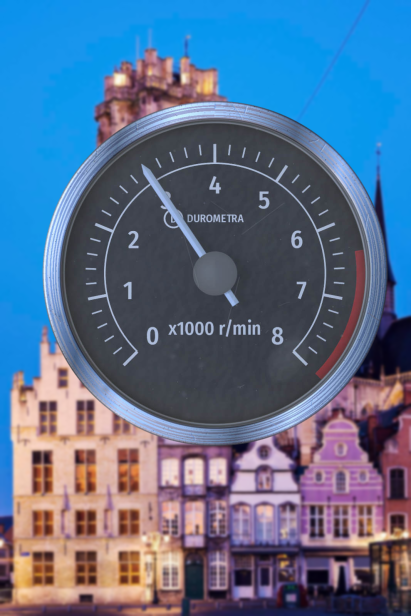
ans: 3000; rpm
